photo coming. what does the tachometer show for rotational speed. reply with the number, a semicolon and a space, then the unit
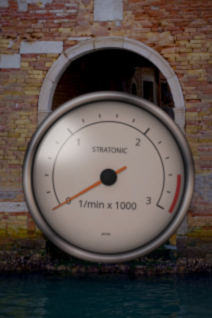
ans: 0; rpm
